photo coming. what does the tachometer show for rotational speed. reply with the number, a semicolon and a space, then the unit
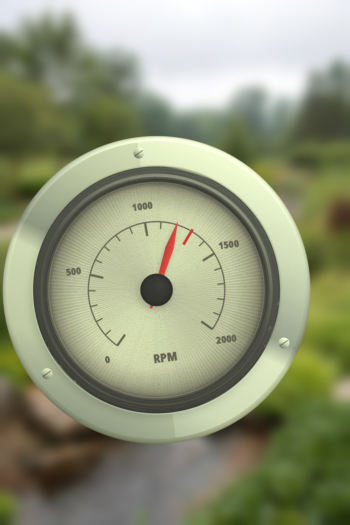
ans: 1200; rpm
